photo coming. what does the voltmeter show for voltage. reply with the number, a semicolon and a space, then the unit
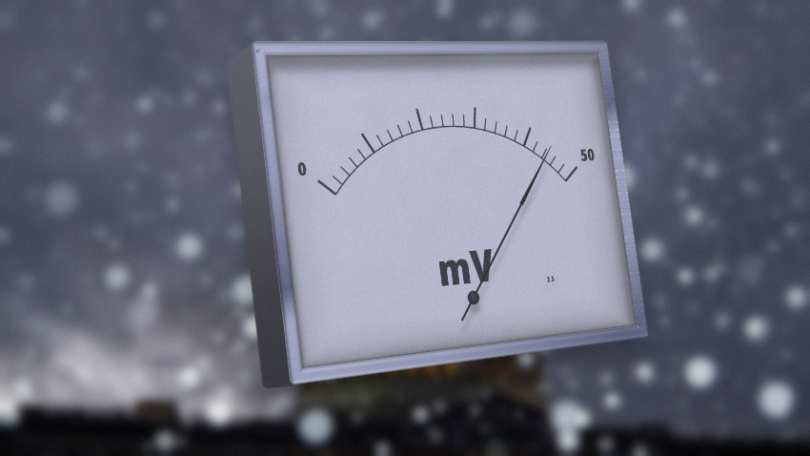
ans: 44; mV
